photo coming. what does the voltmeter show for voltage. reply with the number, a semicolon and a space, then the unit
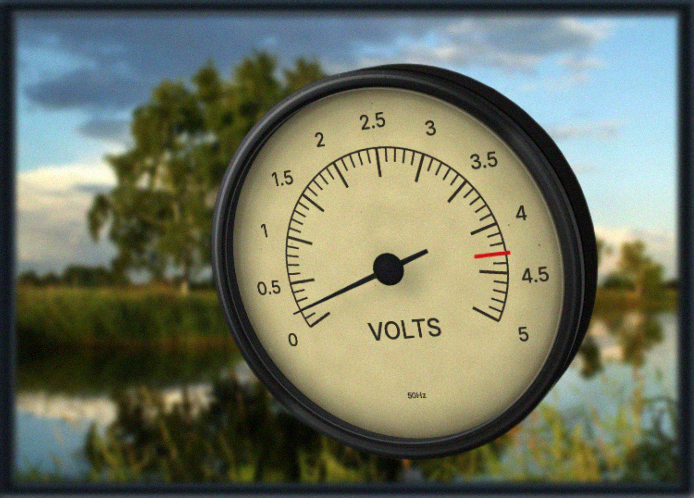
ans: 0.2; V
